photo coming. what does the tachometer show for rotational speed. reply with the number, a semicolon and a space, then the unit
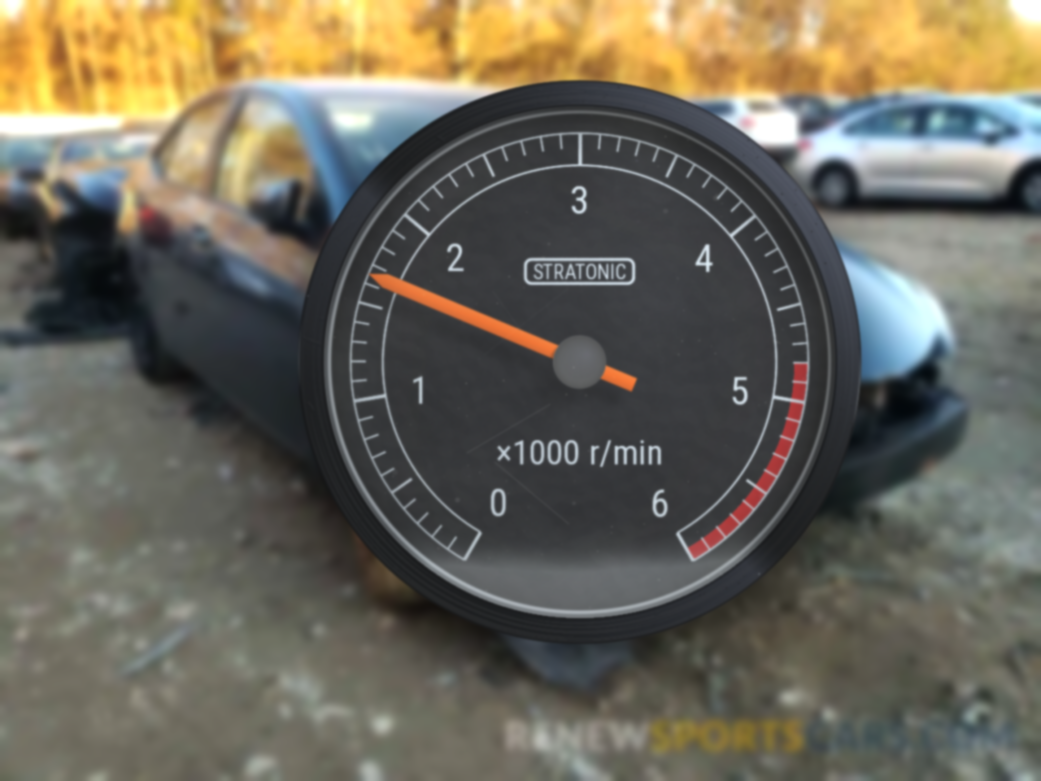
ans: 1650; rpm
